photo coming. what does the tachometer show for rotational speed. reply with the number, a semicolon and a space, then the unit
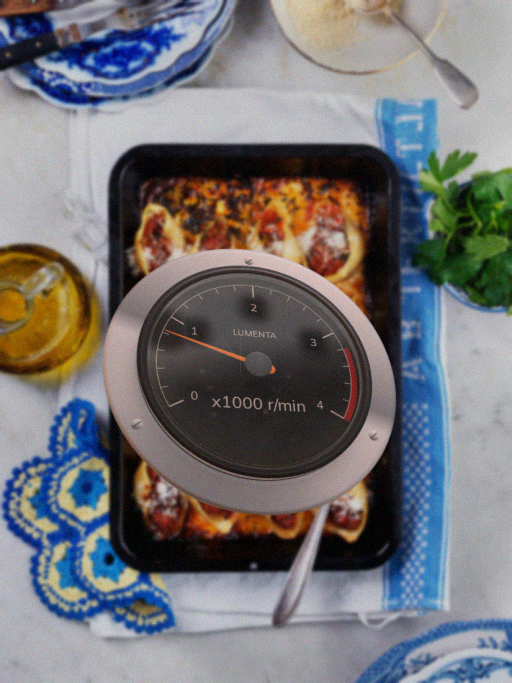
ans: 800; rpm
